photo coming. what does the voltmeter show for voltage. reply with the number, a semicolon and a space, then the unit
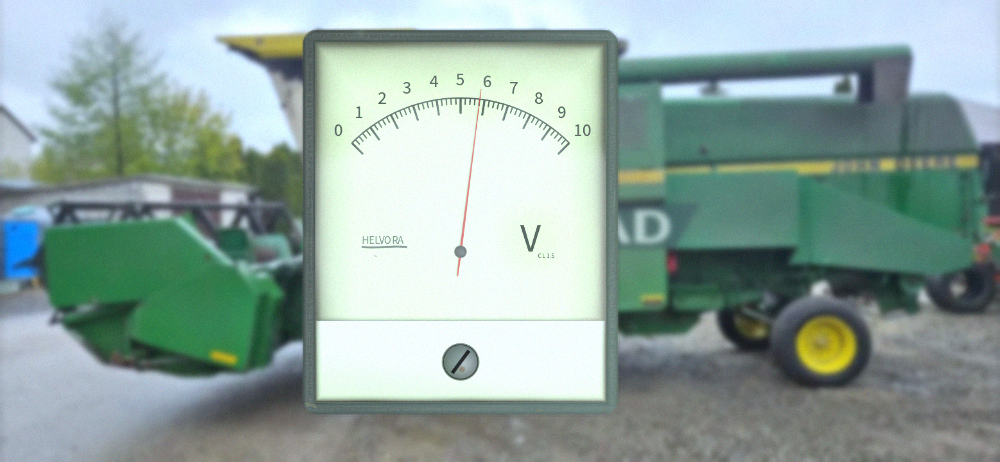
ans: 5.8; V
